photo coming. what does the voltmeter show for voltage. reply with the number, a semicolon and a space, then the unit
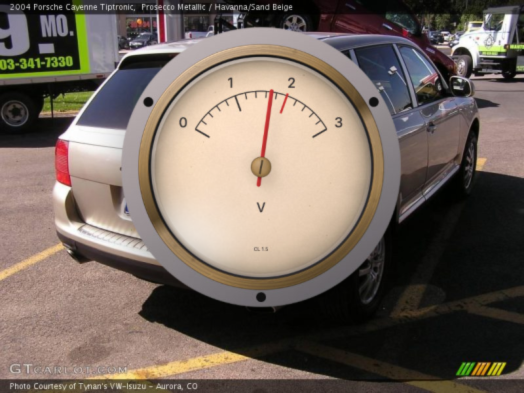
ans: 1.7; V
